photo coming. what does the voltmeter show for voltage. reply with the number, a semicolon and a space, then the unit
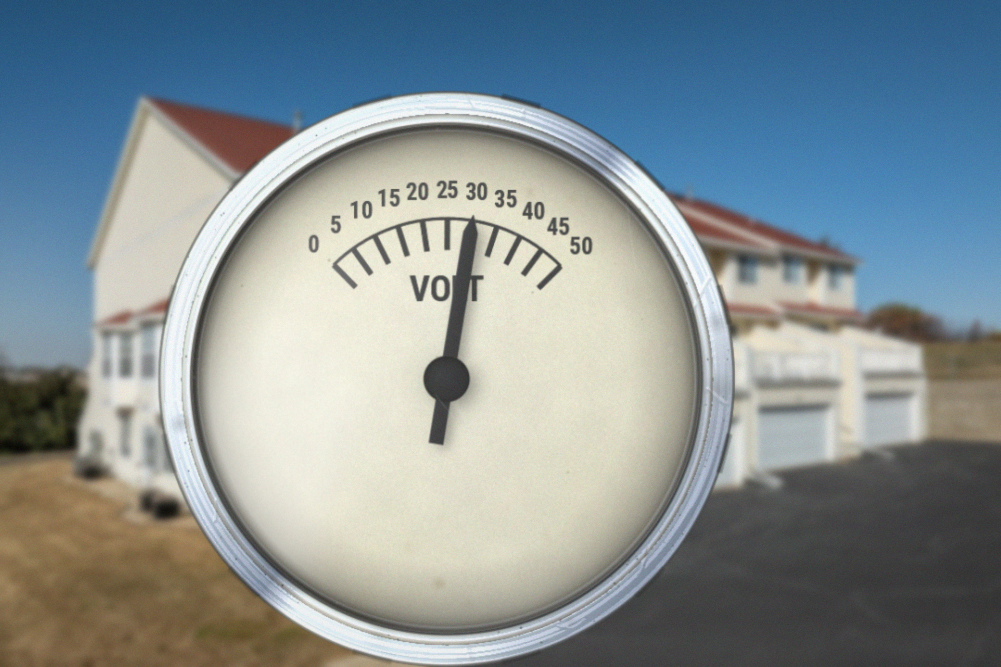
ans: 30; V
